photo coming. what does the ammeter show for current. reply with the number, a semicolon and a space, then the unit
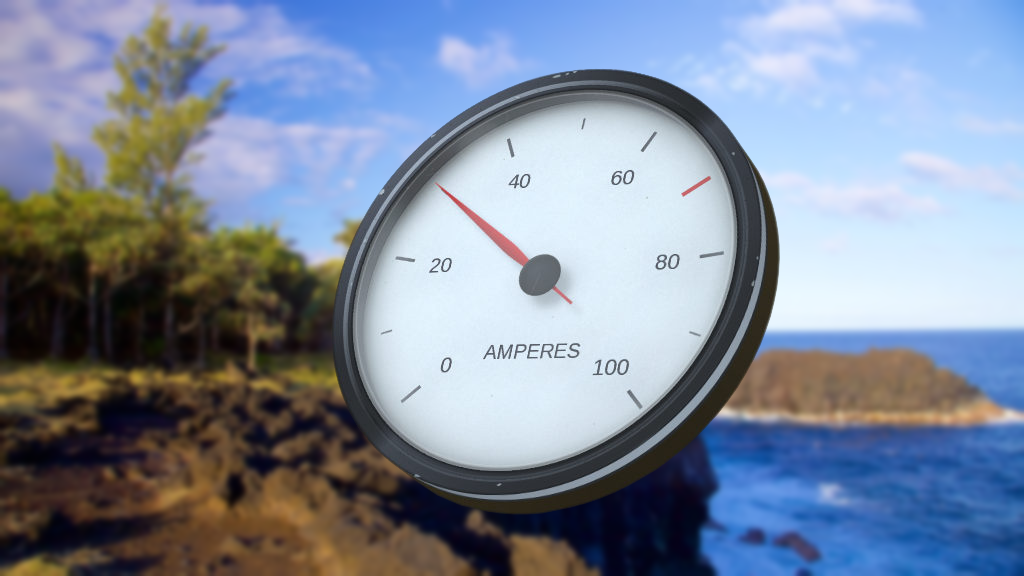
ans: 30; A
